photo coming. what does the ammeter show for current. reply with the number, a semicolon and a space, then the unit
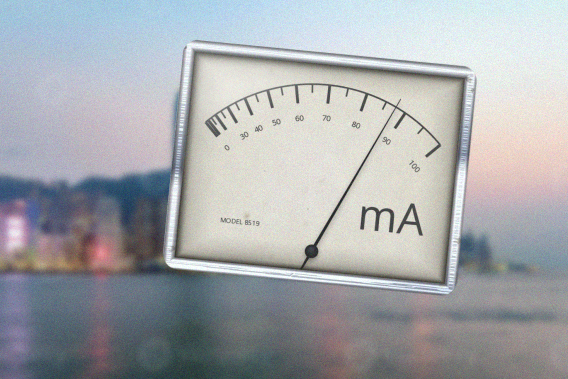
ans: 87.5; mA
